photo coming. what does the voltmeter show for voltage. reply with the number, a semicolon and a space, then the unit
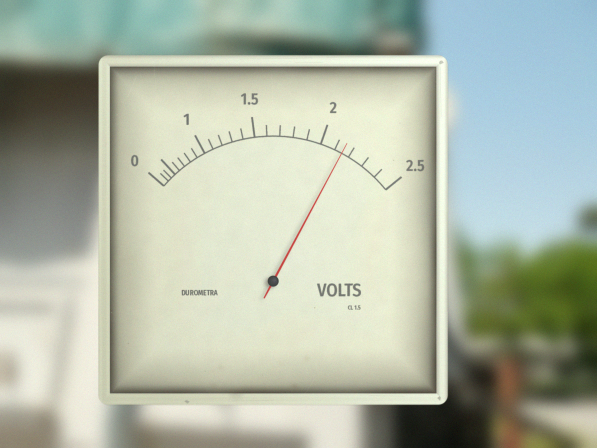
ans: 2.15; V
